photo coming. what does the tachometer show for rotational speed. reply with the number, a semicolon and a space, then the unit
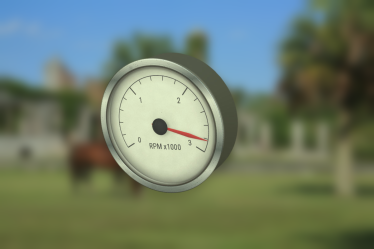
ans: 2800; rpm
